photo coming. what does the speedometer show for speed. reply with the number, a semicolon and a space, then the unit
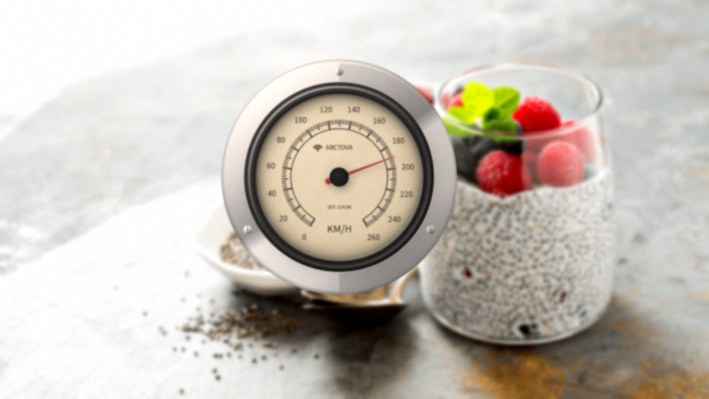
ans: 190; km/h
